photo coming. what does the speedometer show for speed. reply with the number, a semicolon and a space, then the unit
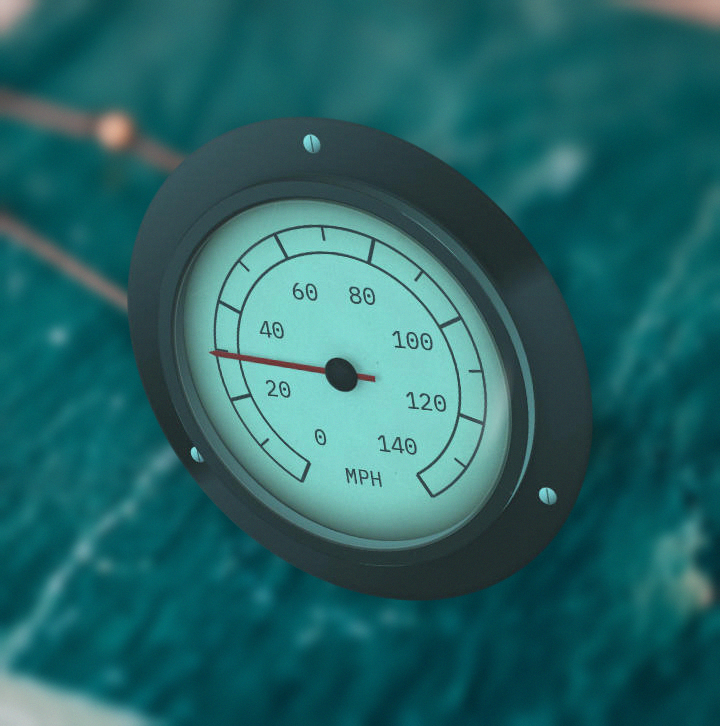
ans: 30; mph
